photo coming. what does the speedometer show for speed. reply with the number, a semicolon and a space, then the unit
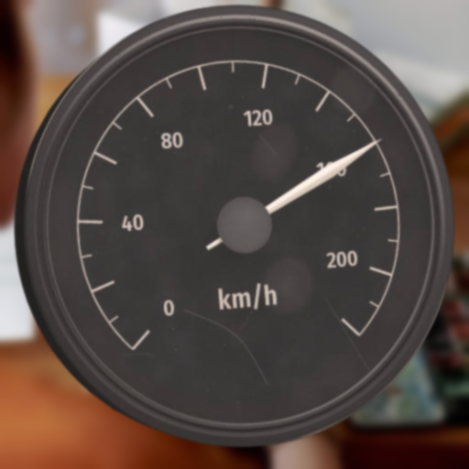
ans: 160; km/h
